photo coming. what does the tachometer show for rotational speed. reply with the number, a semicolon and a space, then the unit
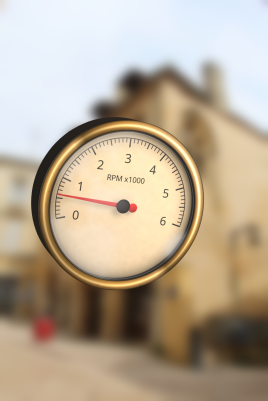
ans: 600; rpm
